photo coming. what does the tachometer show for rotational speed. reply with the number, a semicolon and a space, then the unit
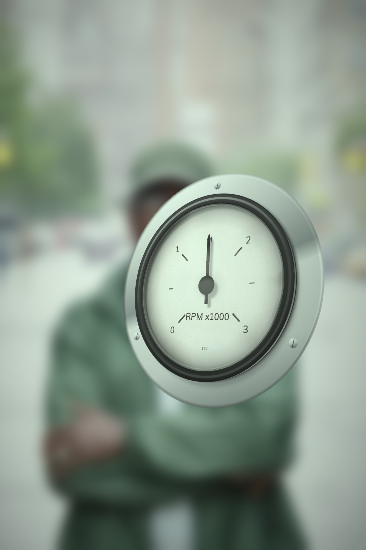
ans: 1500; rpm
